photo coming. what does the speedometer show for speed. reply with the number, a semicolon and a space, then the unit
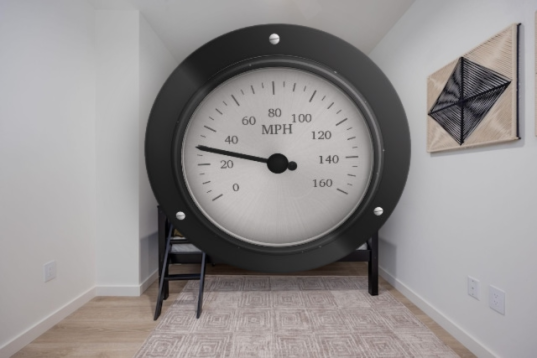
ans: 30; mph
